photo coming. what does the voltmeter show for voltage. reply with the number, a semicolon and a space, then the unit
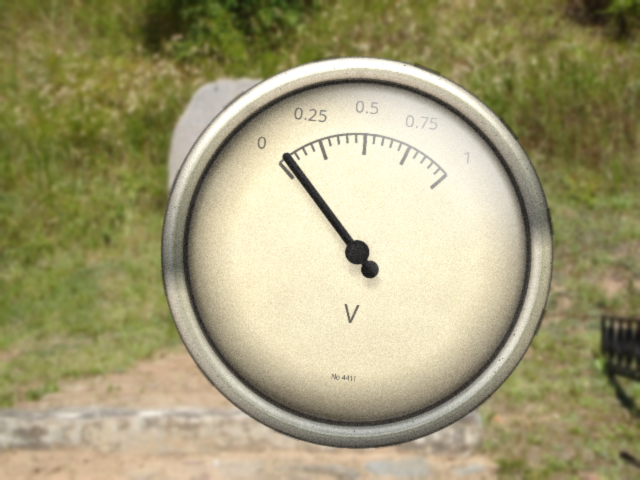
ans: 0.05; V
